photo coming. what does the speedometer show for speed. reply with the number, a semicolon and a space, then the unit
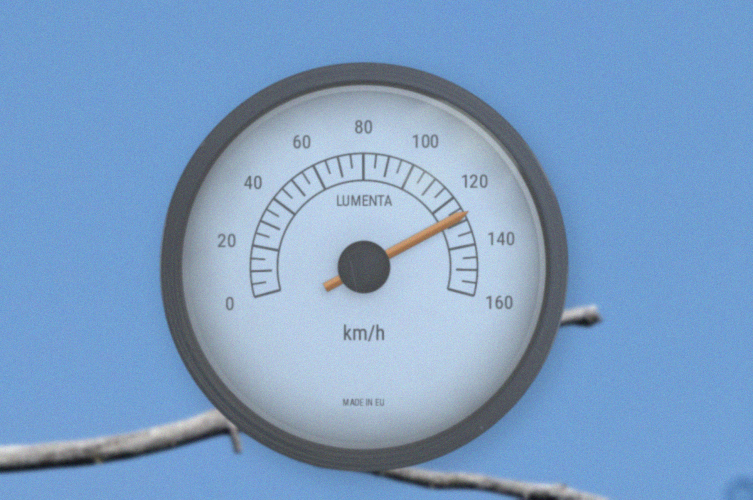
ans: 127.5; km/h
